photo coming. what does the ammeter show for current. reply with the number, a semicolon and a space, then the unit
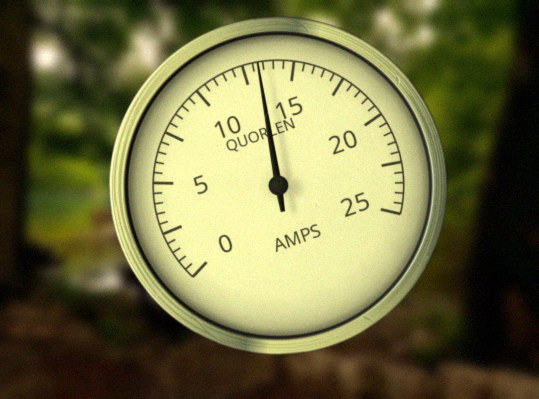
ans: 13.25; A
